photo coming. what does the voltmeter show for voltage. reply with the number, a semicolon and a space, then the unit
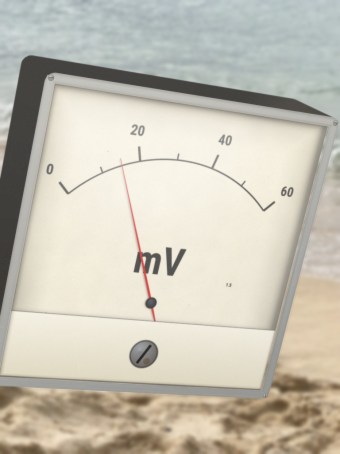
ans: 15; mV
